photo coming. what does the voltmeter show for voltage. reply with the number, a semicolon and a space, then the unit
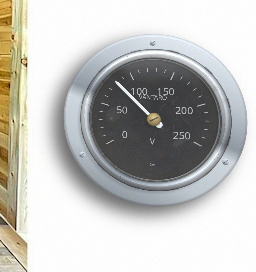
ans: 80; V
